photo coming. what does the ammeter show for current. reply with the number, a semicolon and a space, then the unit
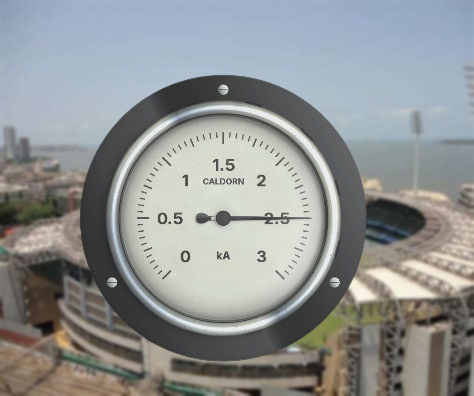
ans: 2.5; kA
